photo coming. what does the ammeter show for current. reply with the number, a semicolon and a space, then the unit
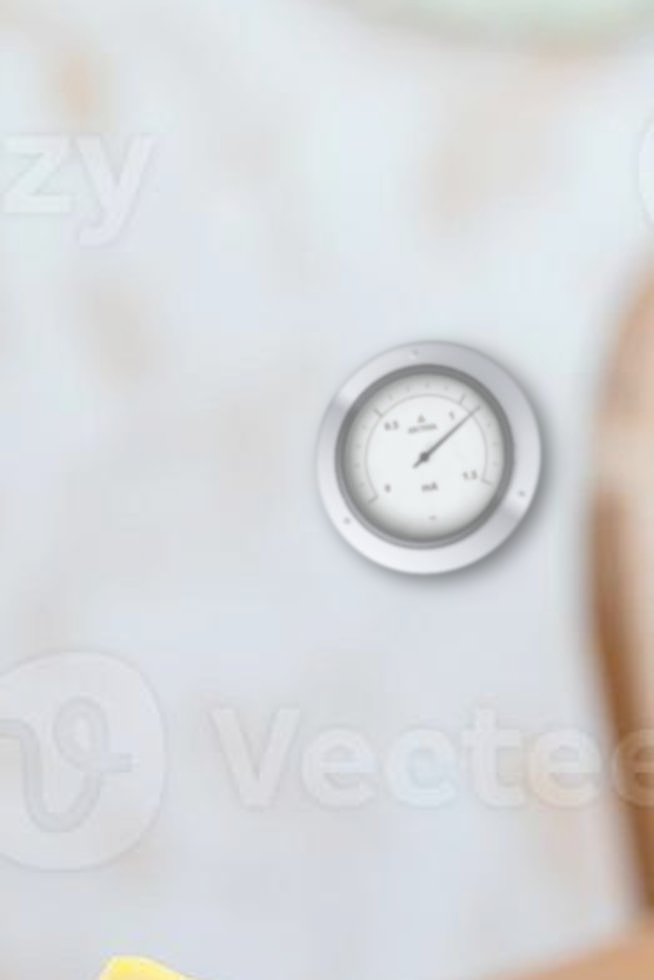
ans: 1.1; mA
